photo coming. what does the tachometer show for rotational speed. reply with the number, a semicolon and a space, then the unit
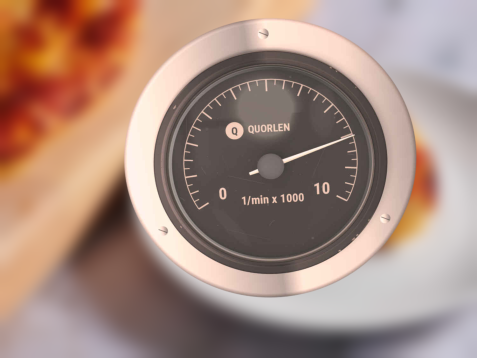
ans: 8000; rpm
